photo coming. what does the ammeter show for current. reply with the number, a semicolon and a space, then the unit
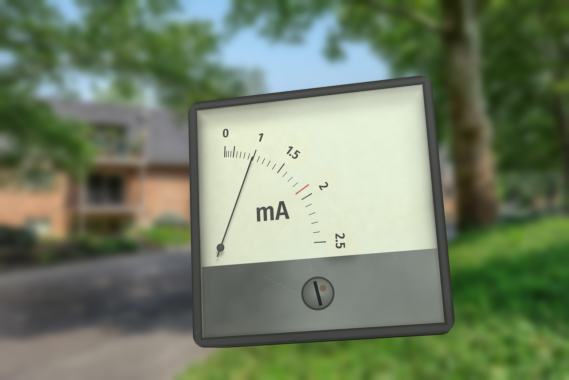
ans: 1; mA
